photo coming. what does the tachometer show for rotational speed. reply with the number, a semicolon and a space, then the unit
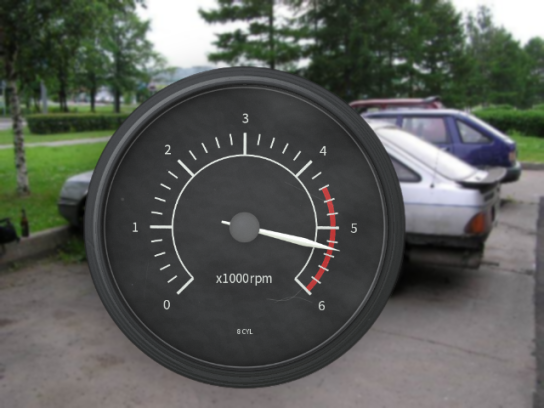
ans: 5300; rpm
